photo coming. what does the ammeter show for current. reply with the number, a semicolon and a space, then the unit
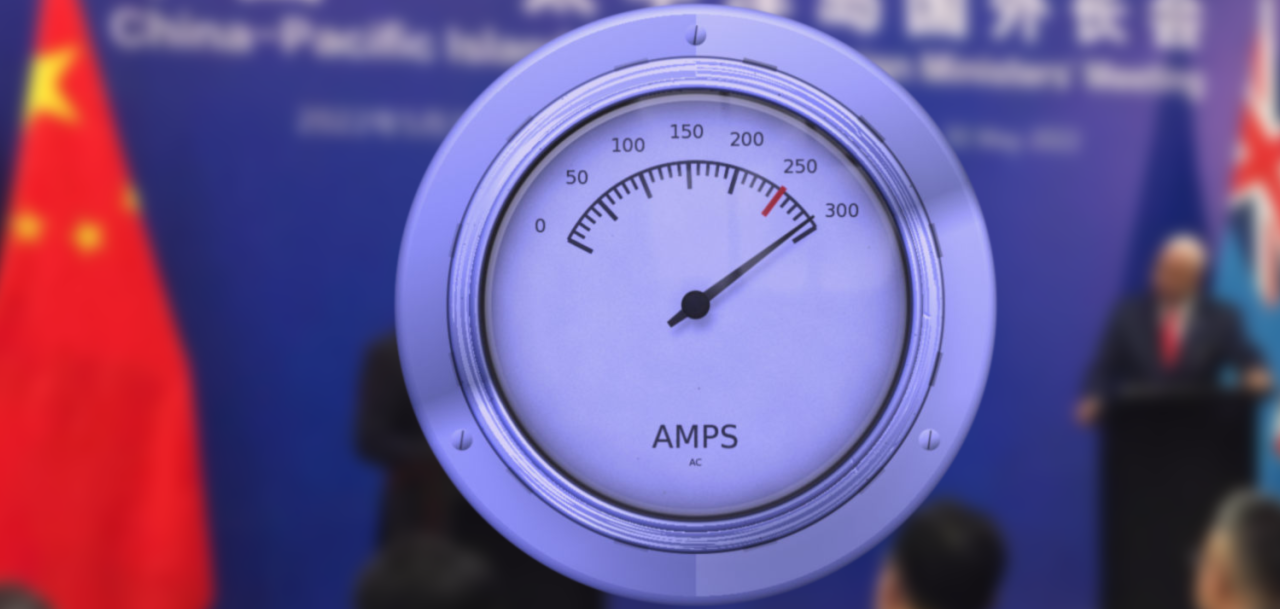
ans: 290; A
